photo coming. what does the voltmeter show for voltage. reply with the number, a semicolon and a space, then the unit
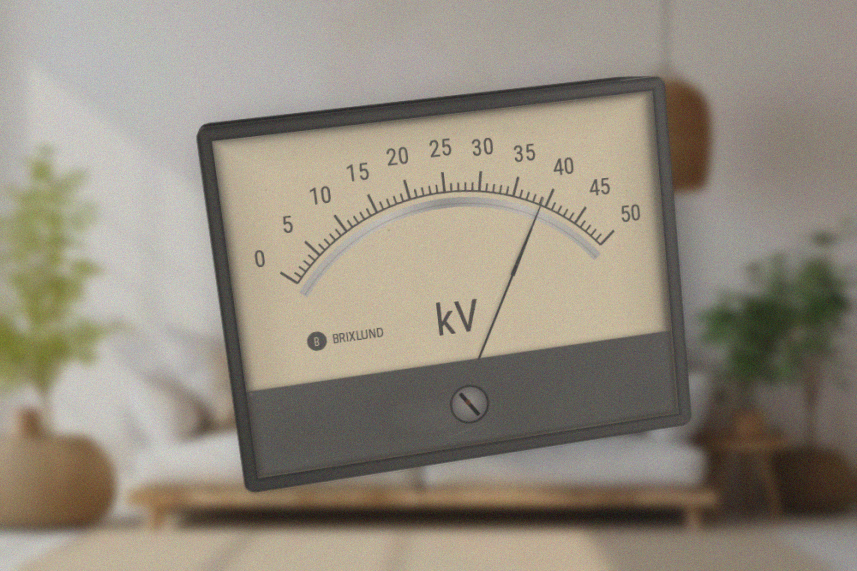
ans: 39; kV
